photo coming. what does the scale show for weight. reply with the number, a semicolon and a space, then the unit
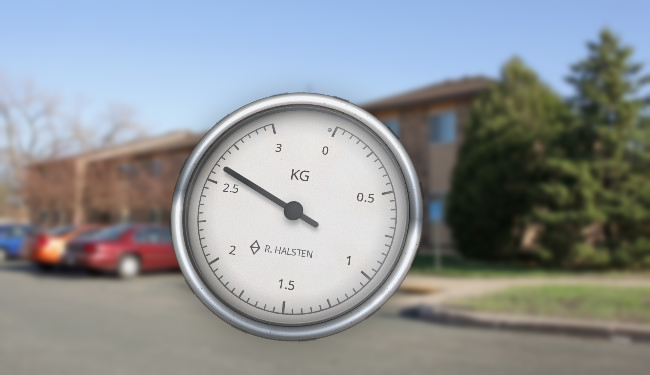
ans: 2.6; kg
